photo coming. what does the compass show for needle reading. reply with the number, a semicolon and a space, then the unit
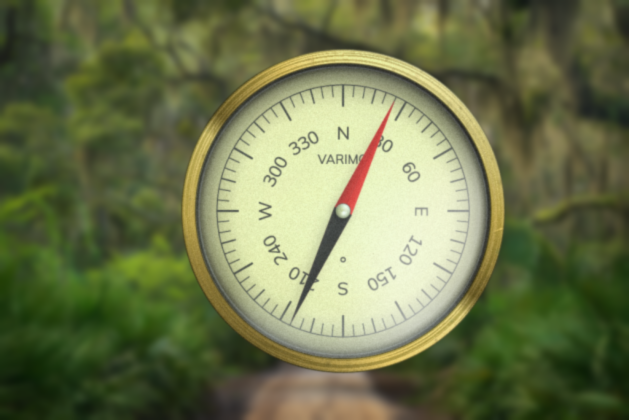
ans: 25; °
